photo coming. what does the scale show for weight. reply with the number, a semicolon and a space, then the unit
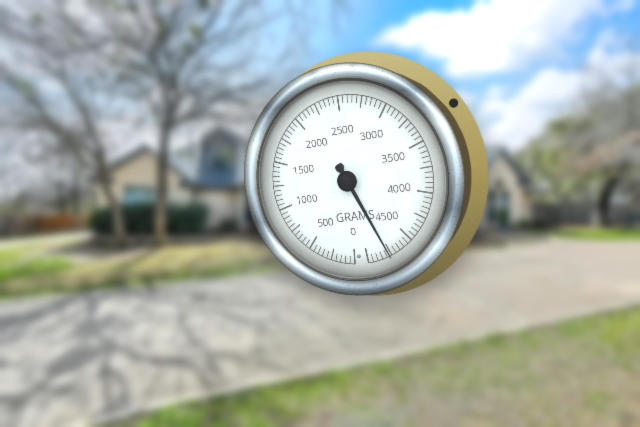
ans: 4750; g
